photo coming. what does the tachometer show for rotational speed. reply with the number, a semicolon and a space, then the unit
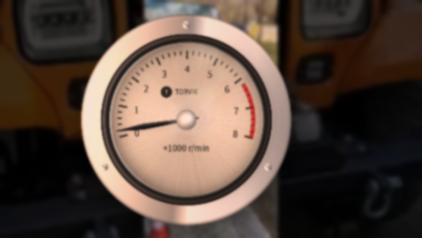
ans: 200; rpm
